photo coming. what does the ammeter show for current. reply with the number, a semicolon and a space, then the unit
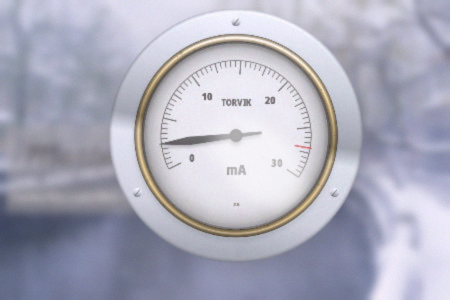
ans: 2.5; mA
